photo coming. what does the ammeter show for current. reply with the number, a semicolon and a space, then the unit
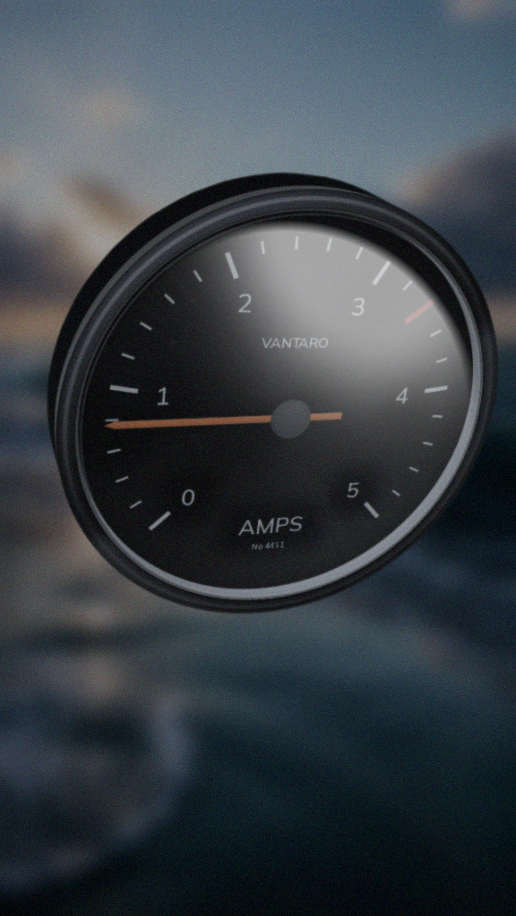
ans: 0.8; A
